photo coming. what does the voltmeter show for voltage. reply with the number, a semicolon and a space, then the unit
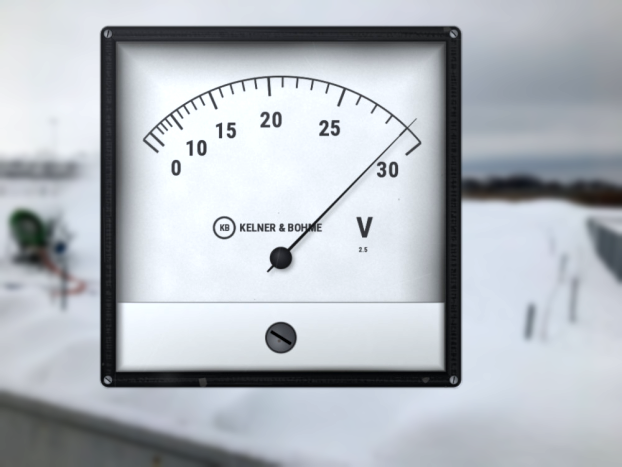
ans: 29; V
